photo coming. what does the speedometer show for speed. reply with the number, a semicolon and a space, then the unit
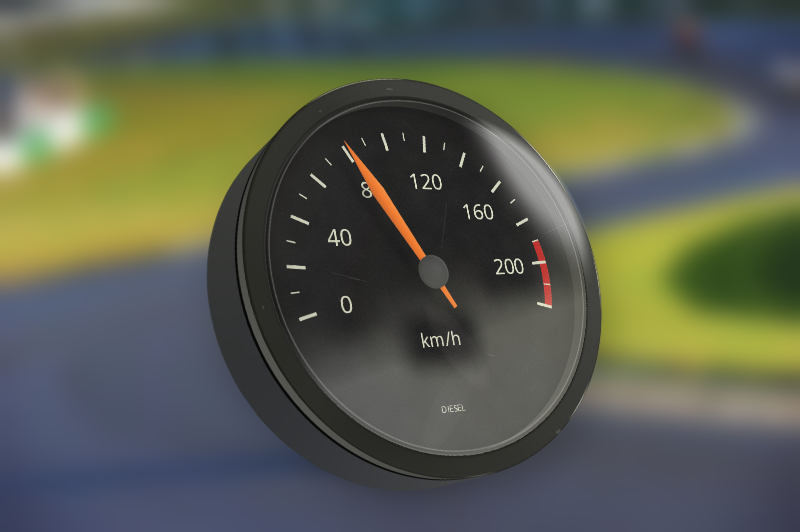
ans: 80; km/h
